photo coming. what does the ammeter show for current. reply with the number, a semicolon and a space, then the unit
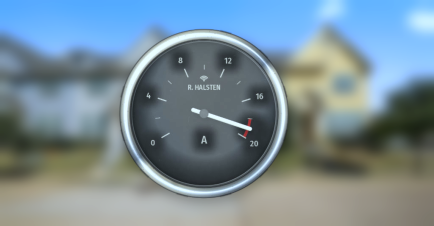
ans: 19; A
